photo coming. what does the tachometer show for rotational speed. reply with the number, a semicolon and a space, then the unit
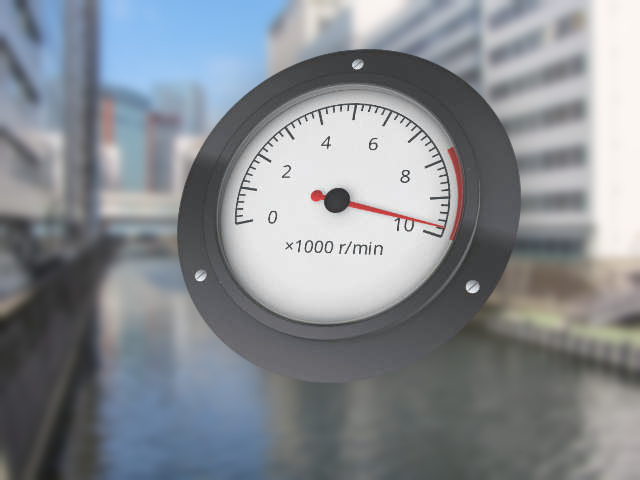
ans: 9800; rpm
